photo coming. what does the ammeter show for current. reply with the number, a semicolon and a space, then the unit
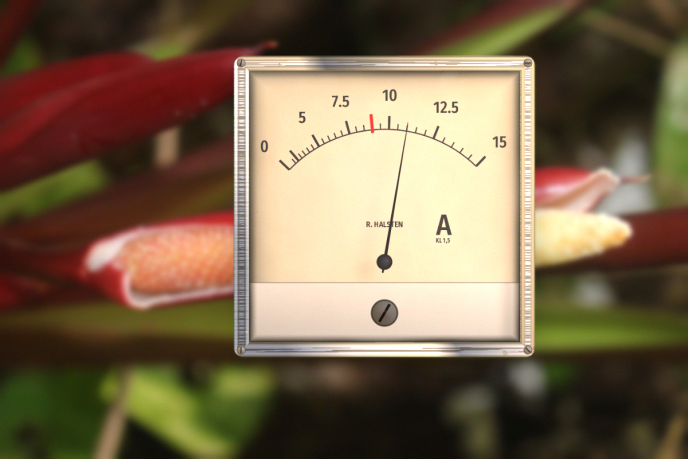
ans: 11; A
